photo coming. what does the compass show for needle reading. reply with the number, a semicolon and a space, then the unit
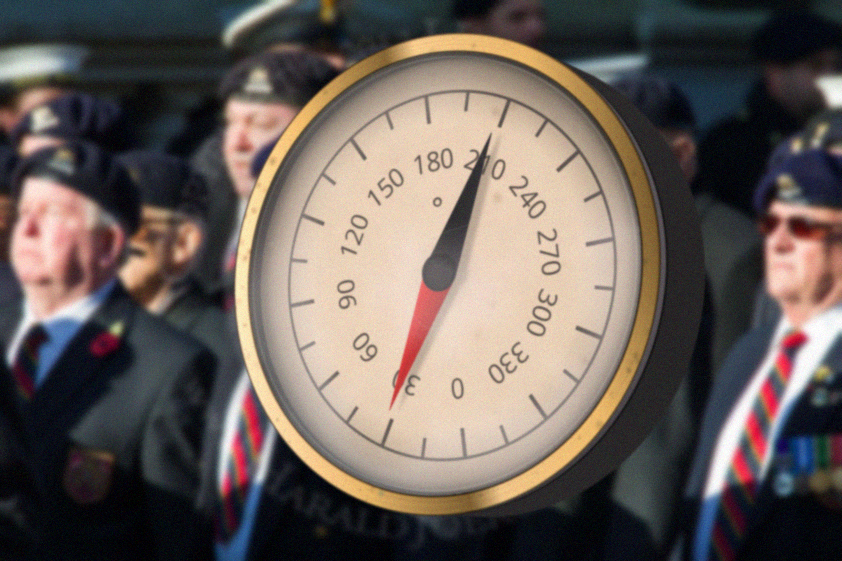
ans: 30; °
